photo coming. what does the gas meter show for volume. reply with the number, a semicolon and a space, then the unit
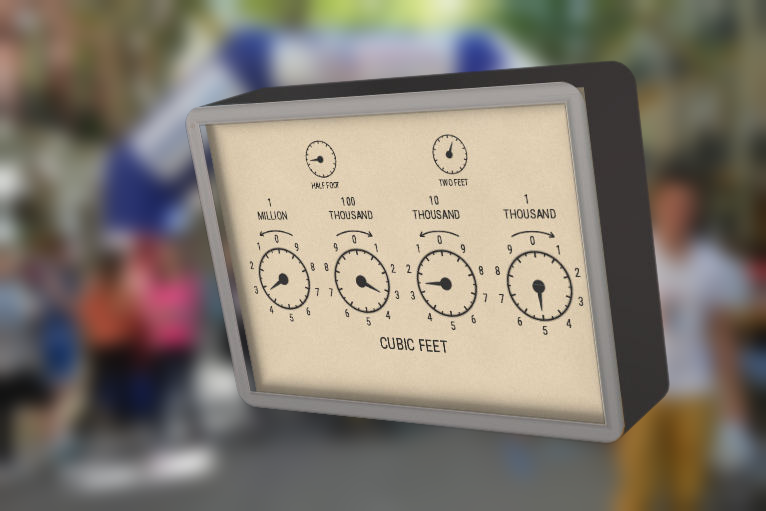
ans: 332500; ft³
